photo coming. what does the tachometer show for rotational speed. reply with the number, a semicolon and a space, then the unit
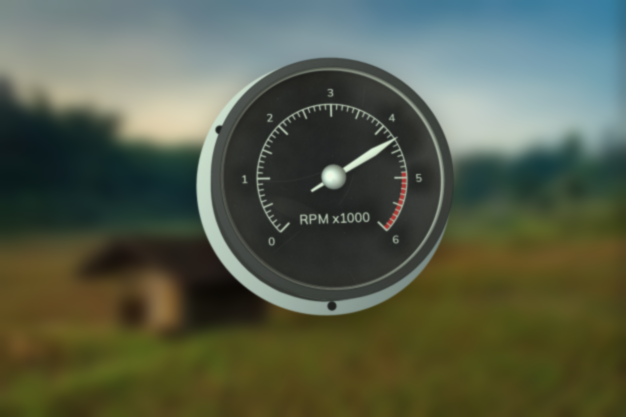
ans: 4300; rpm
